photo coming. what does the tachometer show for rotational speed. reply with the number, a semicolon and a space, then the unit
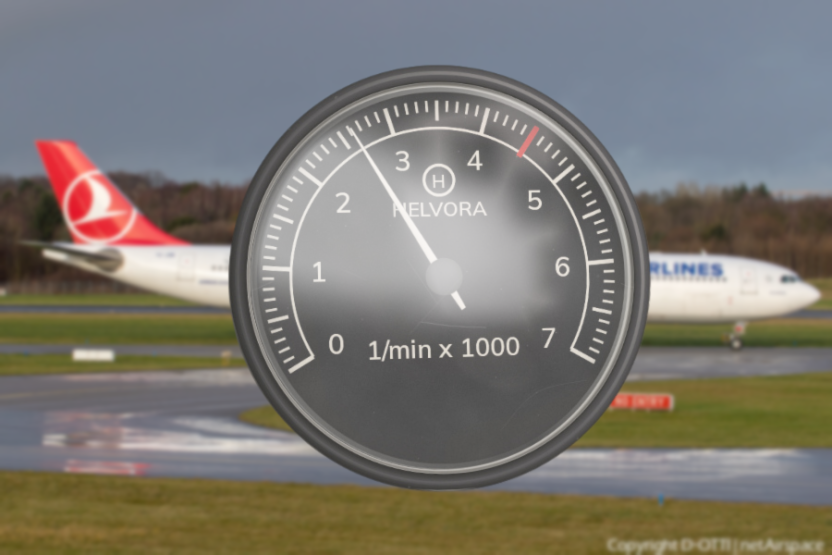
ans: 2600; rpm
